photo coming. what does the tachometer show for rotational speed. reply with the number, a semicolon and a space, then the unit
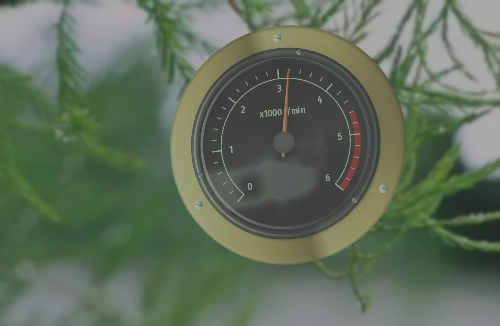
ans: 3200; rpm
